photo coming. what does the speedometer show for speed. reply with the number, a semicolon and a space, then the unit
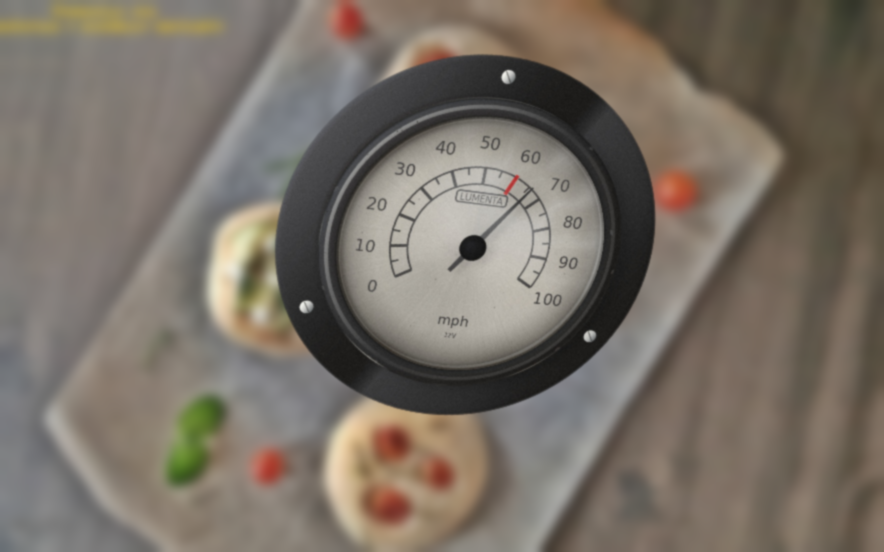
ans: 65; mph
